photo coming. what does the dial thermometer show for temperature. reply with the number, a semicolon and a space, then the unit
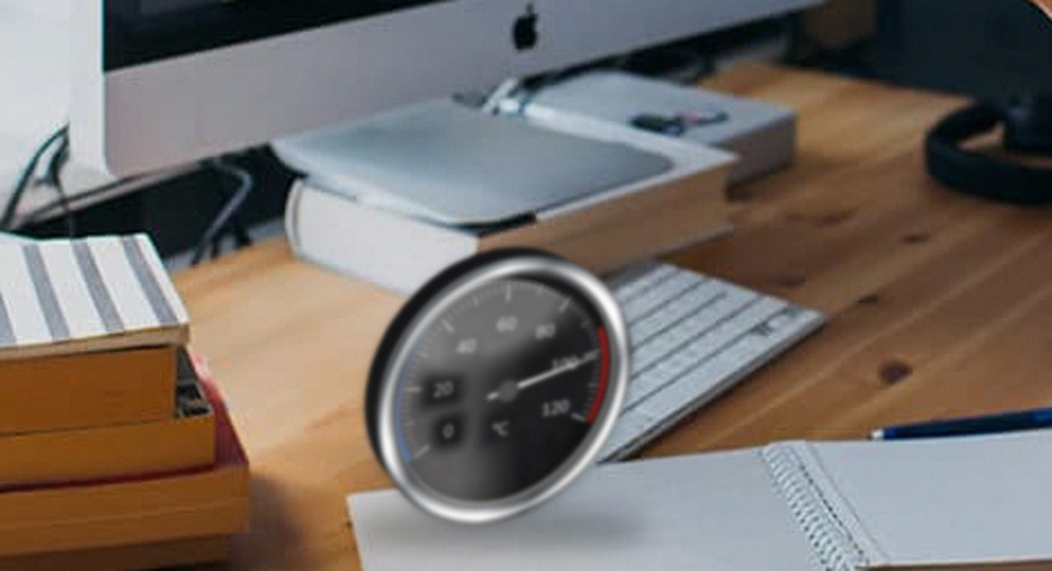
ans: 100; °C
